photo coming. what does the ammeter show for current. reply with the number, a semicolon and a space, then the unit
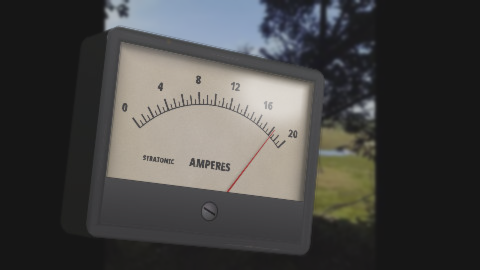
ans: 18; A
